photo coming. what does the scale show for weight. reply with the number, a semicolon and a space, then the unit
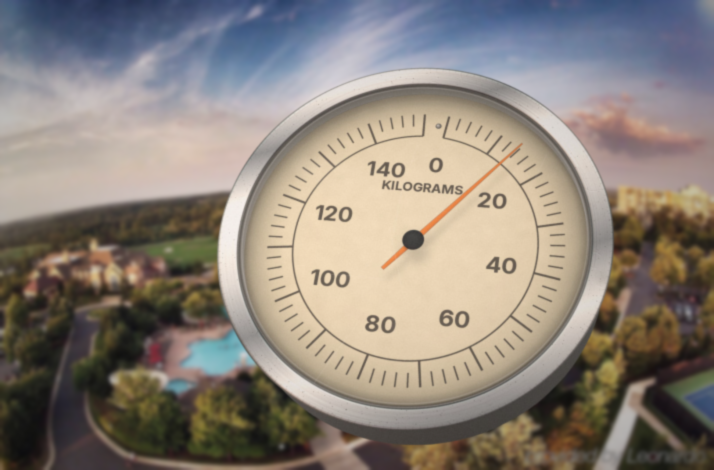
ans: 14; kg
